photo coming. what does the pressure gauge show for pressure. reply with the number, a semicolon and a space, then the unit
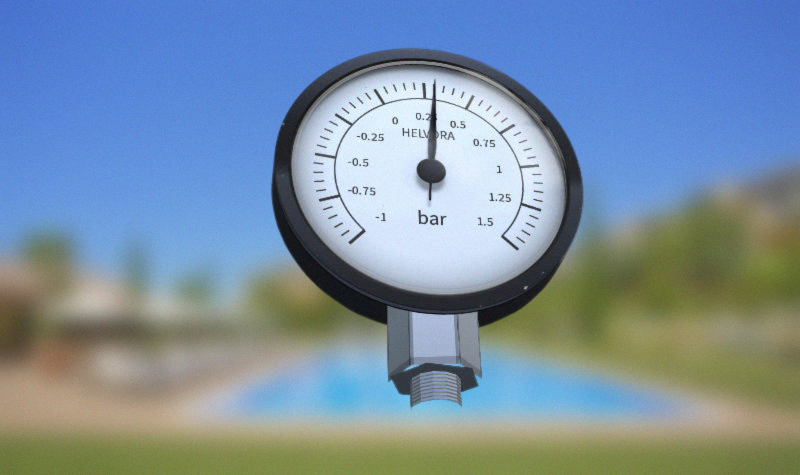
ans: 0.3; bar
